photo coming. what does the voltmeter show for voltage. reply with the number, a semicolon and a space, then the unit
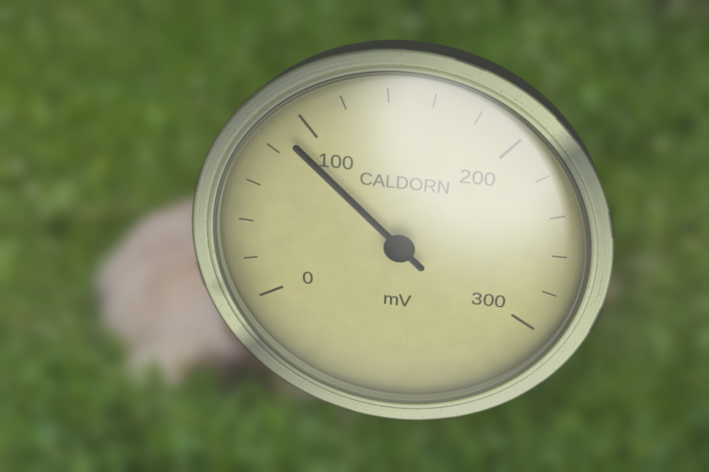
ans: 90; mV
